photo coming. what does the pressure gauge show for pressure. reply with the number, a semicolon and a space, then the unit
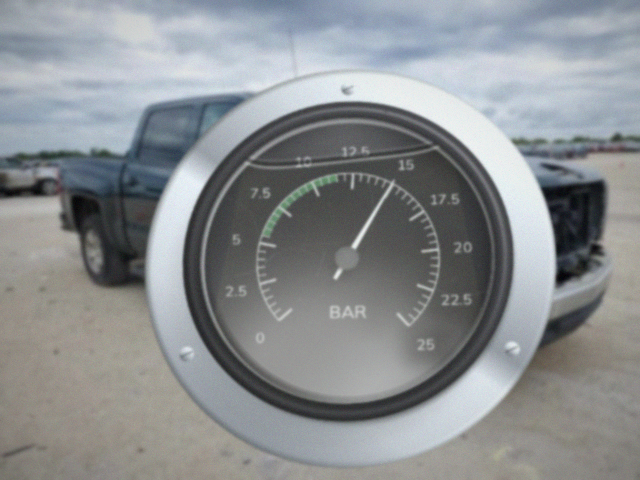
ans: 15; bar
